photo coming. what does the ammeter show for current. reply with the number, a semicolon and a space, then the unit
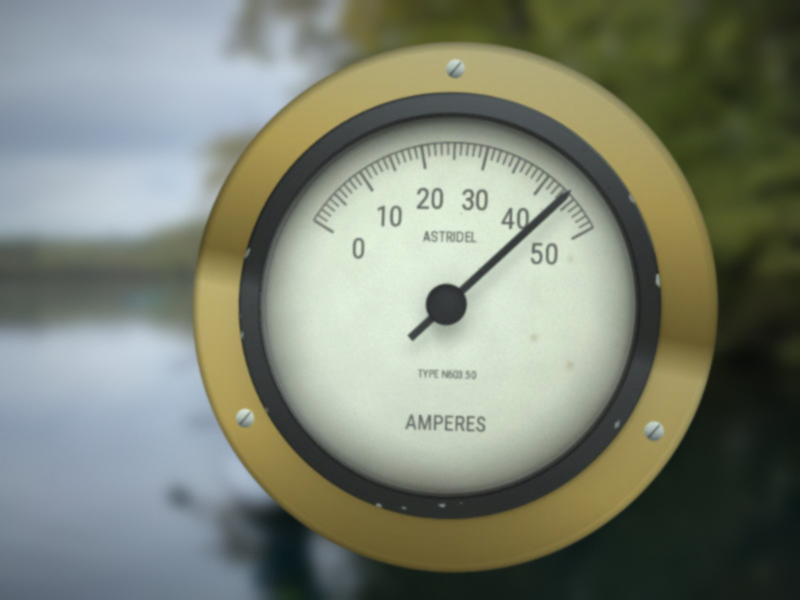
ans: 44; A
